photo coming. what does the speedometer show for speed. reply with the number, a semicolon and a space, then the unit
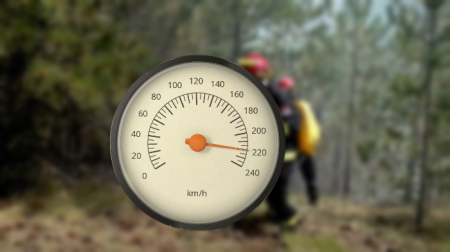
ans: 220; km/h
